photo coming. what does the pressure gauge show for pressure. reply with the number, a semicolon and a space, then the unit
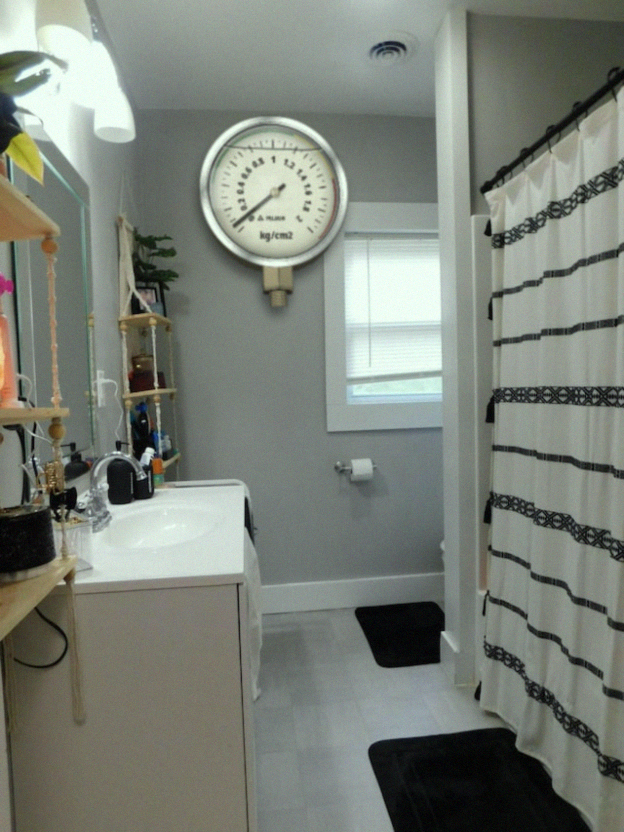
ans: 0.05; kg/cm²
